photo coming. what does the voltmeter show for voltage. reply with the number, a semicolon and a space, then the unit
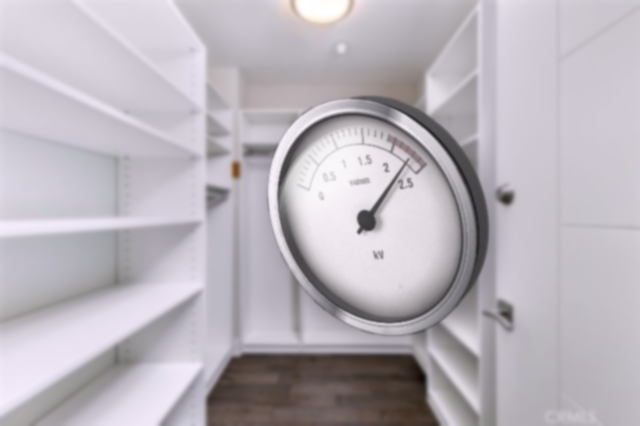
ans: 2.3; kV
